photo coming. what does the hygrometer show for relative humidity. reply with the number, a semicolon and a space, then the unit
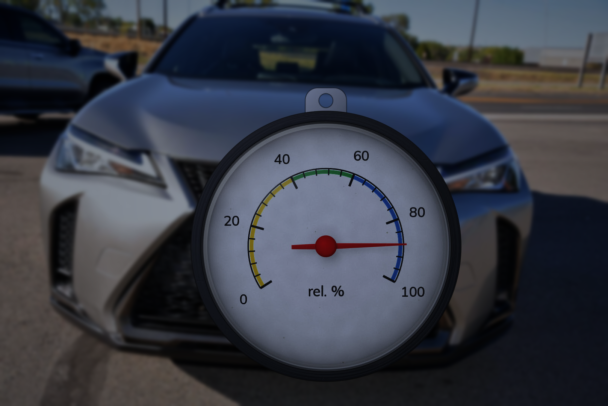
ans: 88; %
